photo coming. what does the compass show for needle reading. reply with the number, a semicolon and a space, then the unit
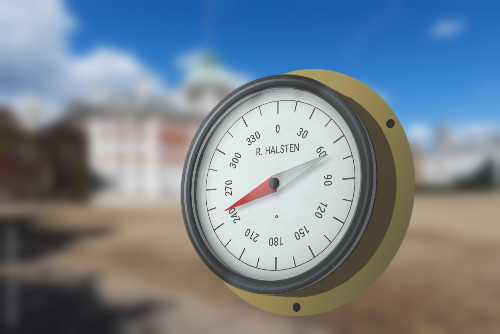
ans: 247.5; °
